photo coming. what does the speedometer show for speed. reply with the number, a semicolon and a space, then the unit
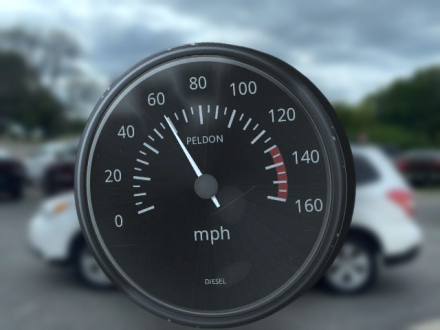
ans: 60; mph
